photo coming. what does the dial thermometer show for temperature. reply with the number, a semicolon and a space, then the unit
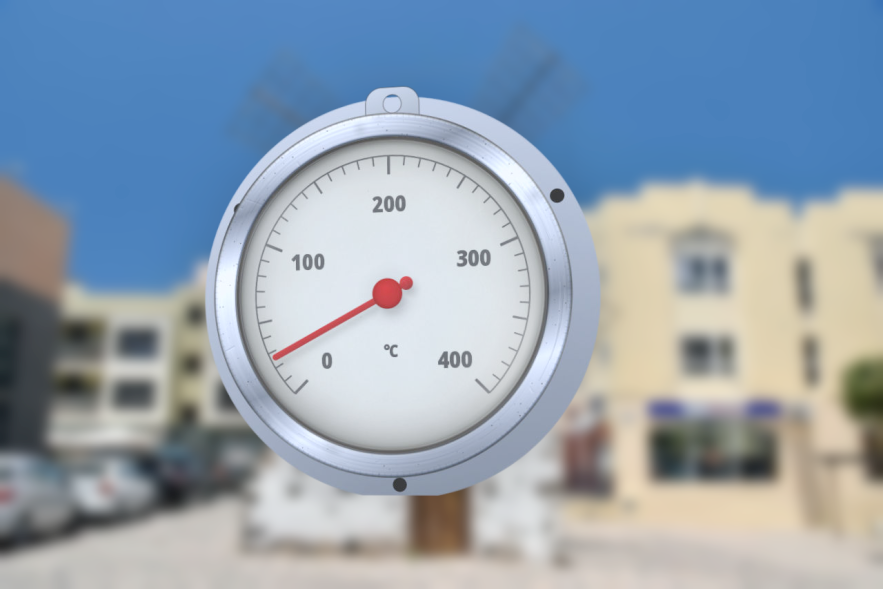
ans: 25; °C
